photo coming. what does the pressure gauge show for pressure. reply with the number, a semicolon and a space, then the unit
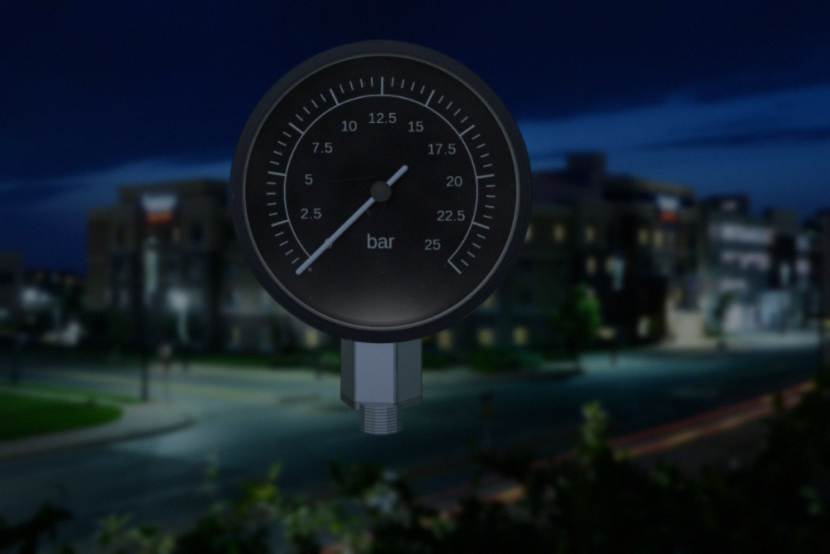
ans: 0; bar
